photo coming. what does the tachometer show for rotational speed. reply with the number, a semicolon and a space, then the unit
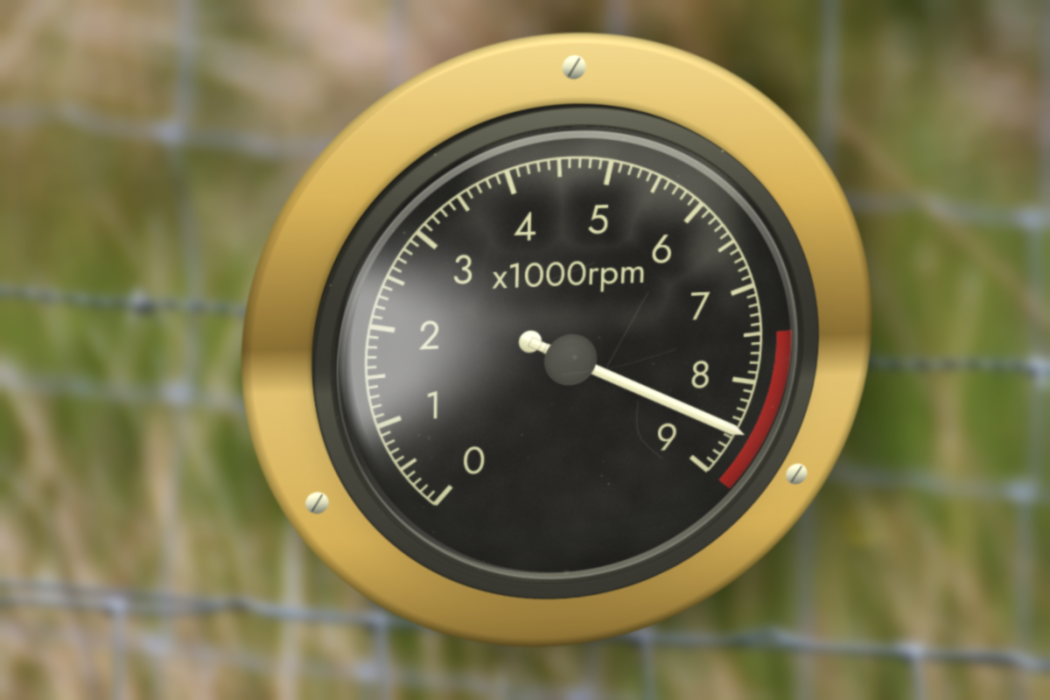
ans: 8500; rpm
